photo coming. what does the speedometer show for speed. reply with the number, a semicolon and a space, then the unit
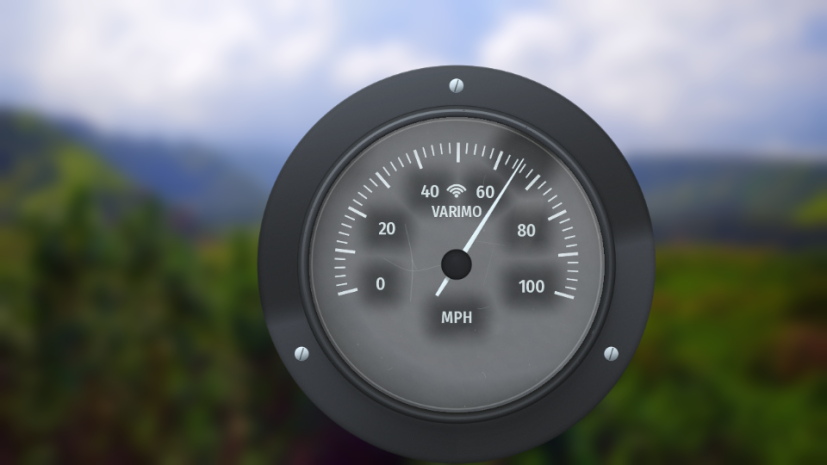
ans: 65; mph
